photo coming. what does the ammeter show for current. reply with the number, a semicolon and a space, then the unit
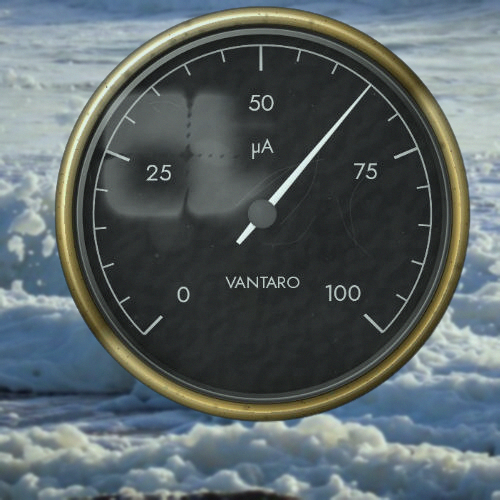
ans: 65; µA
